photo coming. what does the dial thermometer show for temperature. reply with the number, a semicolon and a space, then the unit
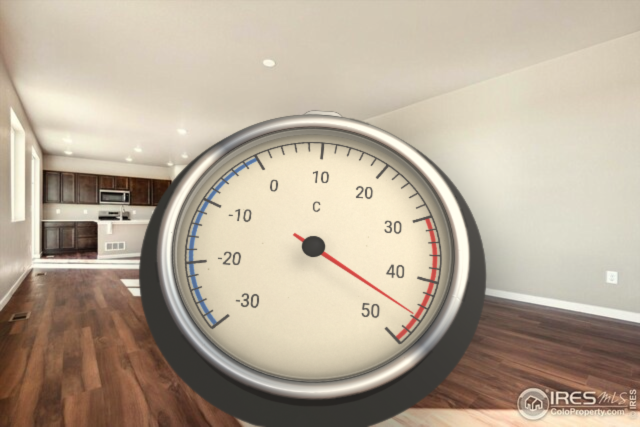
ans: 46; °C
